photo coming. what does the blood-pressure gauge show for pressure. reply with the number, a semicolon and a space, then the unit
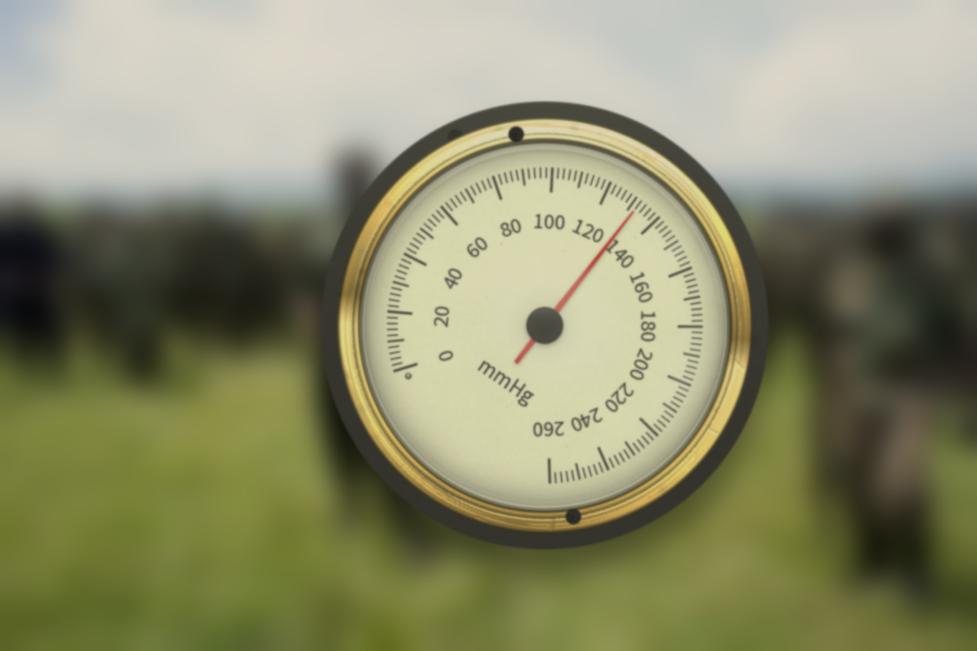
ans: 132; mmHg
